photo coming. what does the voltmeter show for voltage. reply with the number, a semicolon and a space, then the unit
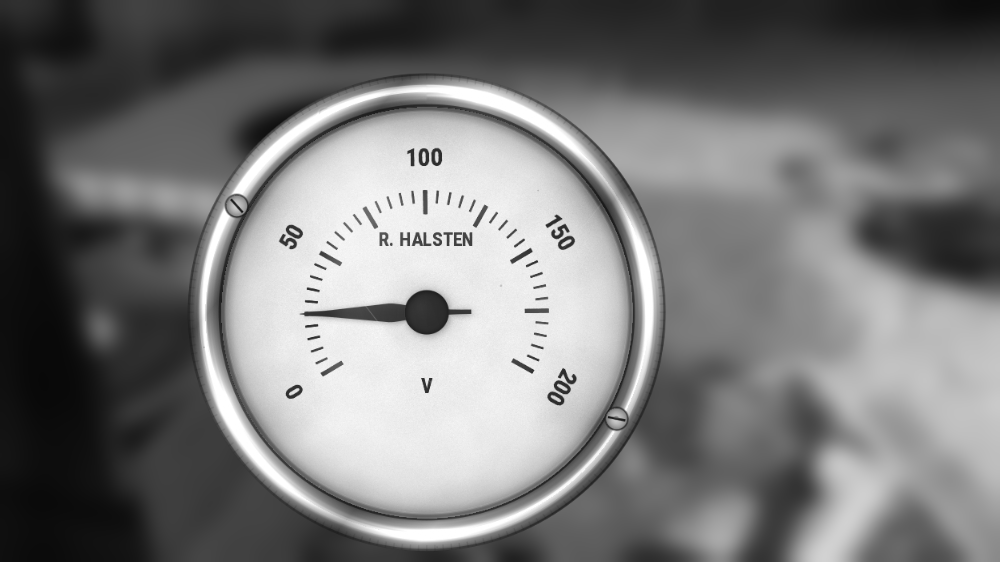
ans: 25; V
